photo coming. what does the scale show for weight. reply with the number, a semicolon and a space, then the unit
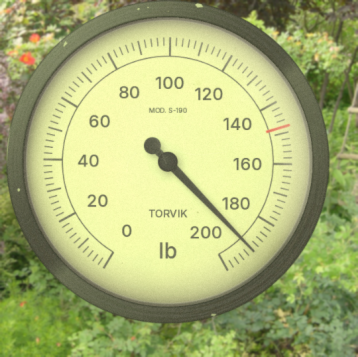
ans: 190; lb
